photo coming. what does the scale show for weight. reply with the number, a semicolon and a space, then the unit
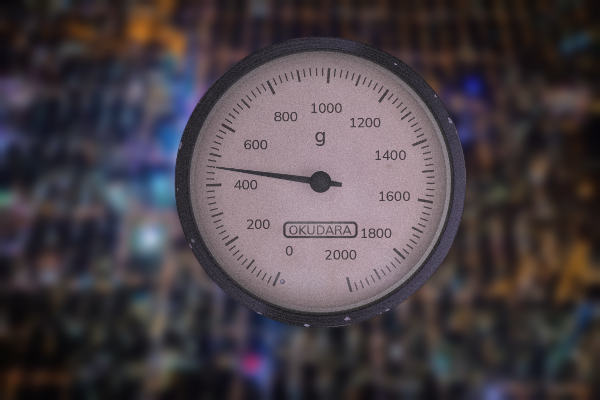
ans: 460; g
